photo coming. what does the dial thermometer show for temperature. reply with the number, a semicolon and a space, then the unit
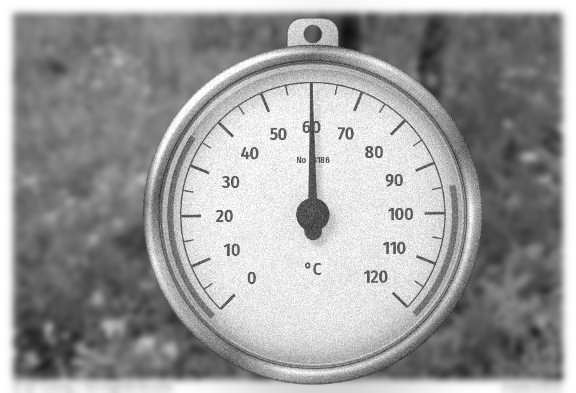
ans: 60; °C
